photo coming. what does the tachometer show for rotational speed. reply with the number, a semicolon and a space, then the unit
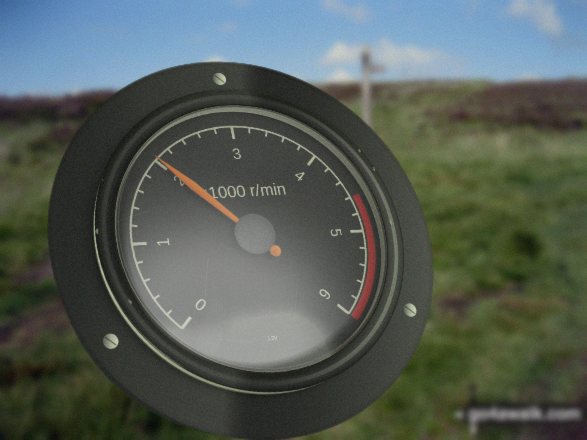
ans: 2000; rpm
